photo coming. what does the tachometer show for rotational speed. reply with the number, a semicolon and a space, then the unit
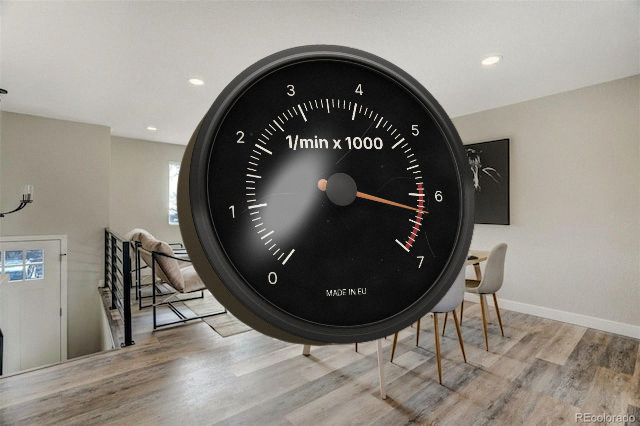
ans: 6300; rpm
